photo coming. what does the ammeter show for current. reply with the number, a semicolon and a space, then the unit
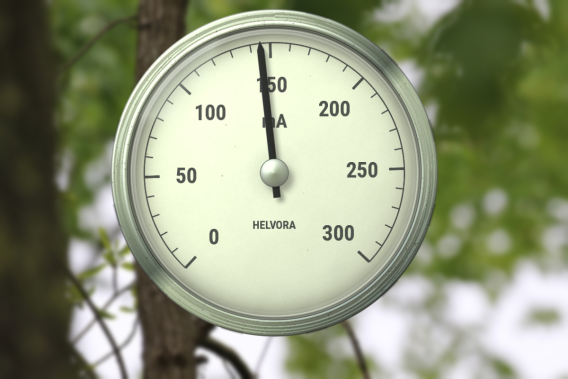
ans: 145; mA
